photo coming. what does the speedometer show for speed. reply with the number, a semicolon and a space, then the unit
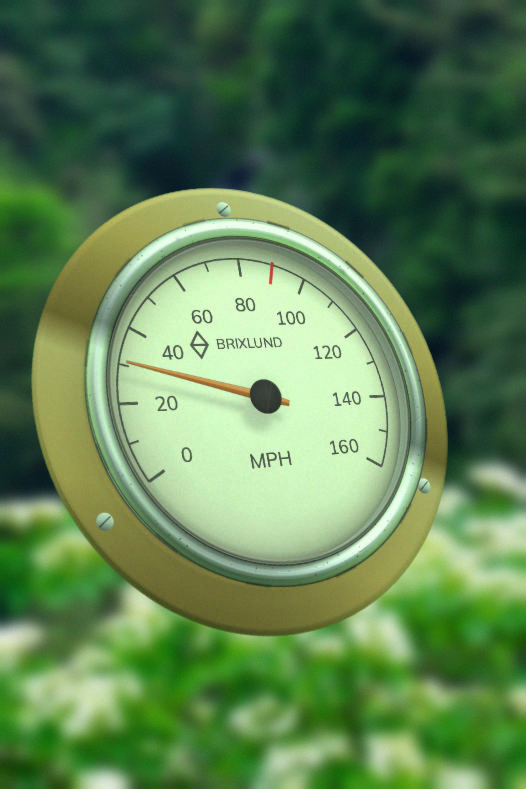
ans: 30; mph
